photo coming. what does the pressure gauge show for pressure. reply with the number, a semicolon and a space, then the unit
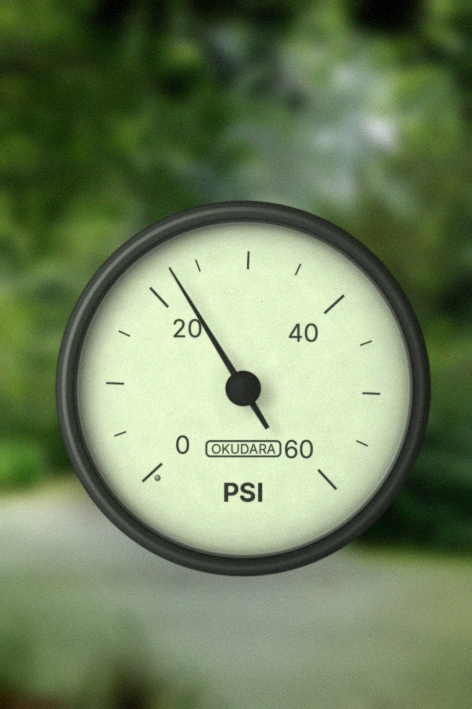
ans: 22.5; psi
